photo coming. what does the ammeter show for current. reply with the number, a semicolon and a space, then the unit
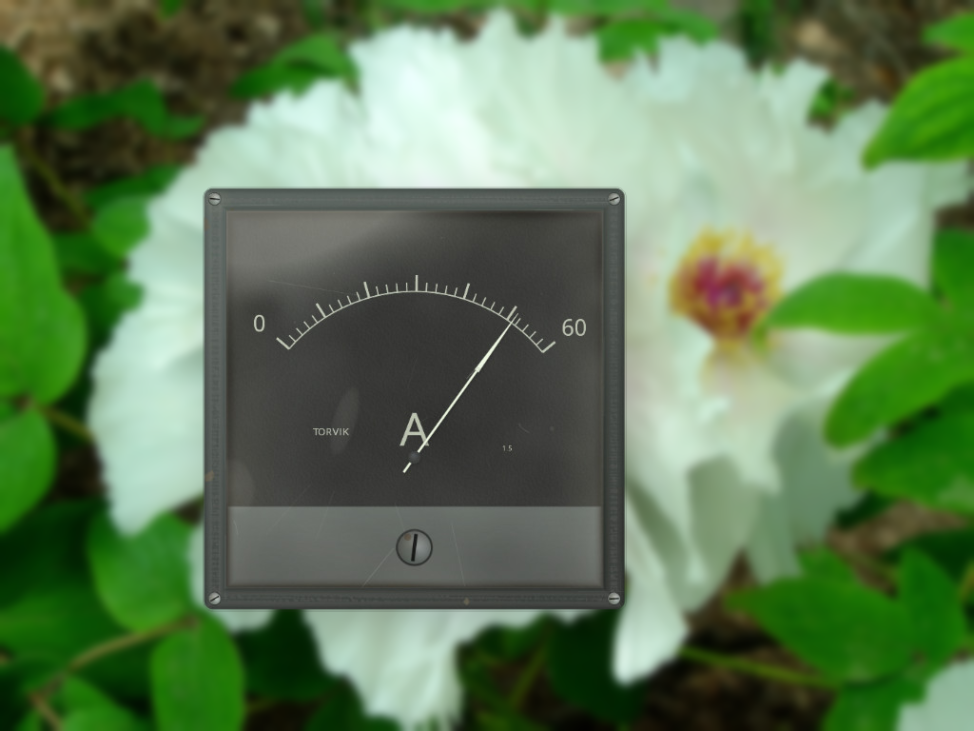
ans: 51; A
